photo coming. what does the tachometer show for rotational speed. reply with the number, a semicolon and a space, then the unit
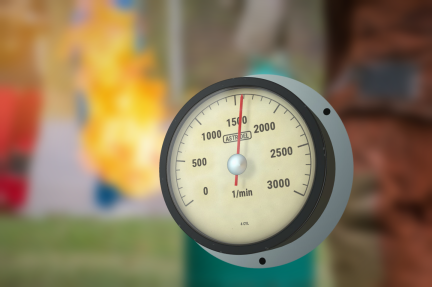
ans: 1600; rpm
